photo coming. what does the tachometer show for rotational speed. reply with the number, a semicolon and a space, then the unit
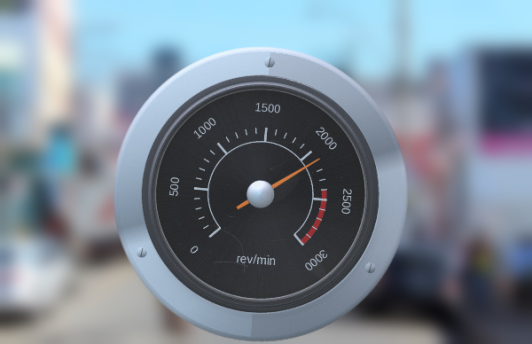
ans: 2100; rpm
